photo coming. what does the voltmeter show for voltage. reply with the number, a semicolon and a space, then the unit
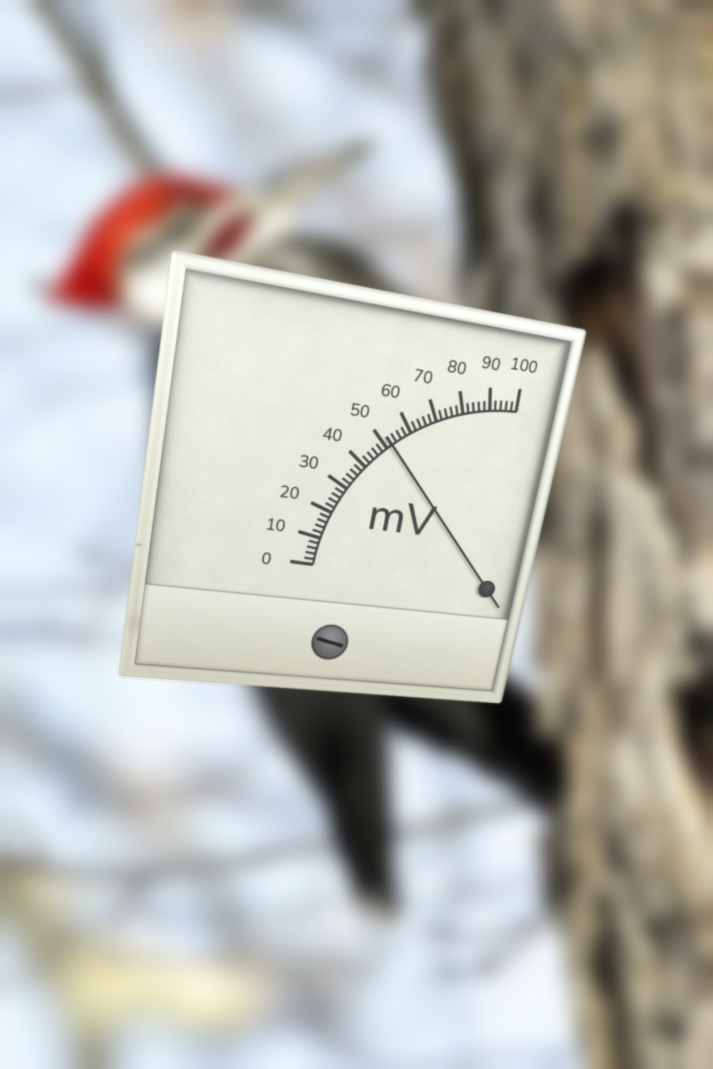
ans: 52; mV
